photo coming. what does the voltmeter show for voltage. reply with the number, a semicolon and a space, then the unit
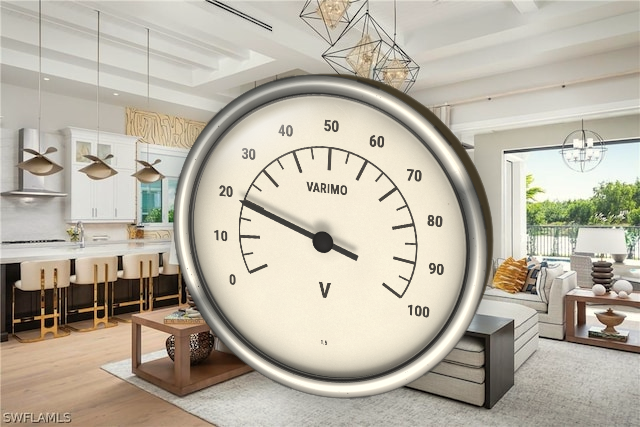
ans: 20; V
